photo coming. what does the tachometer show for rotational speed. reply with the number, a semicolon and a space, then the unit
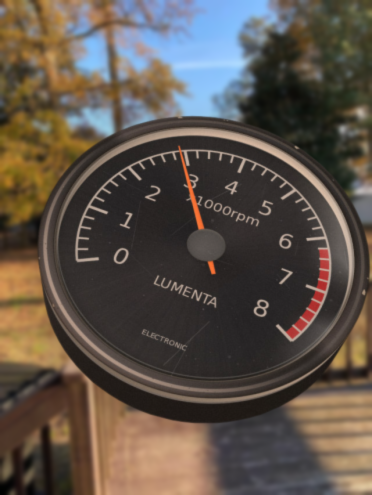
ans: 2900; rpm
